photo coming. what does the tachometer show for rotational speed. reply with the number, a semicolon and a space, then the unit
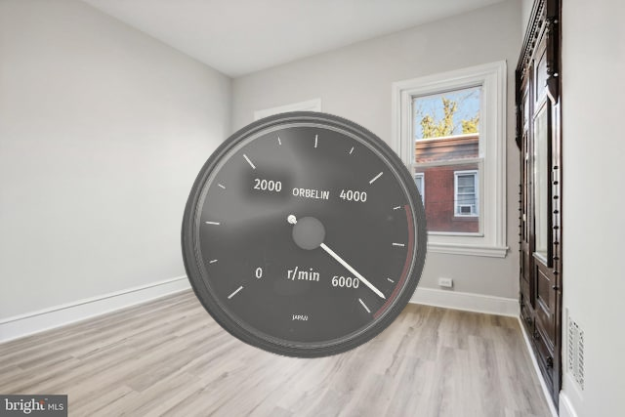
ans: 5750; rpm
